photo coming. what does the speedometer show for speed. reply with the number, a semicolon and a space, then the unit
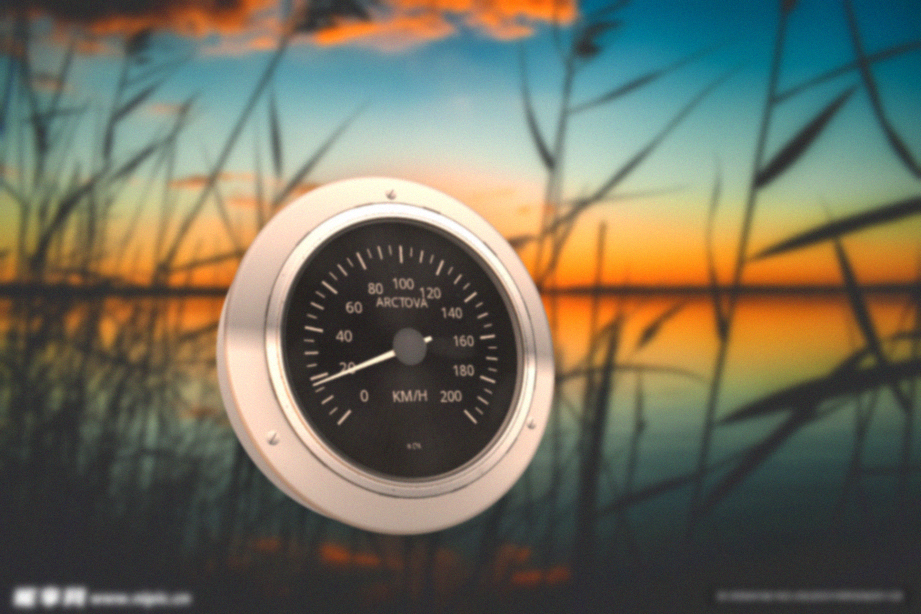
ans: 17.5; km/h
